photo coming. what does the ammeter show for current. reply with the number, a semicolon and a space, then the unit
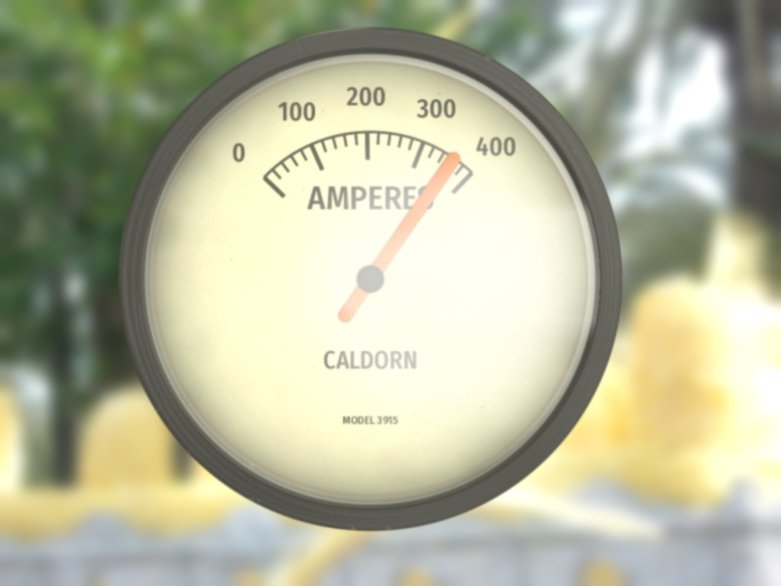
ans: 360; A
